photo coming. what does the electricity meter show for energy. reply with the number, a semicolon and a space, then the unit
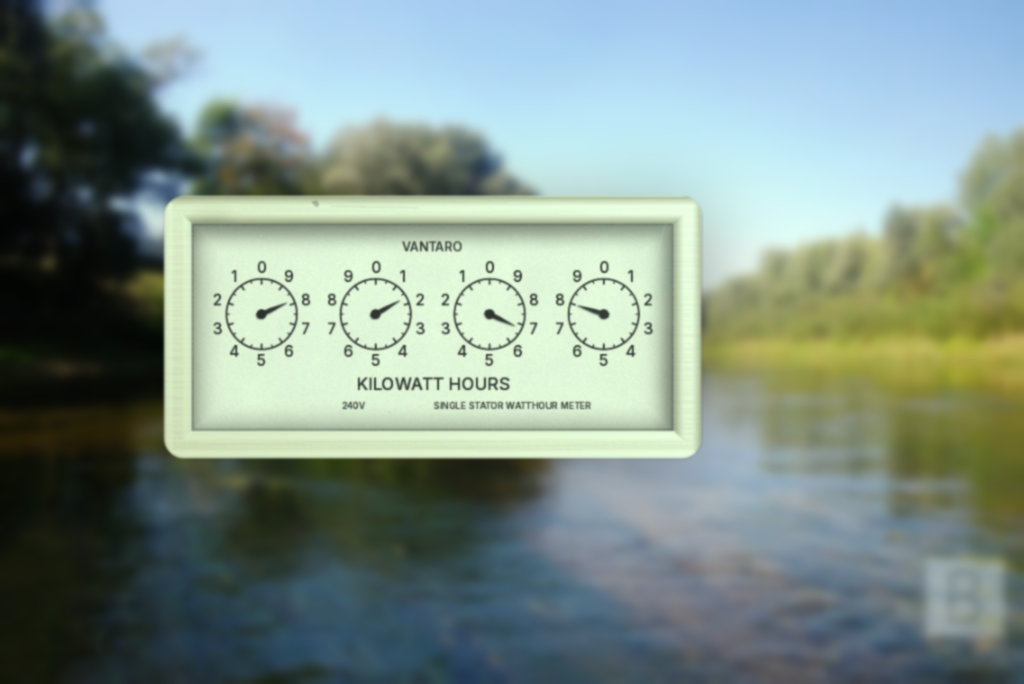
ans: 8168; kWh
